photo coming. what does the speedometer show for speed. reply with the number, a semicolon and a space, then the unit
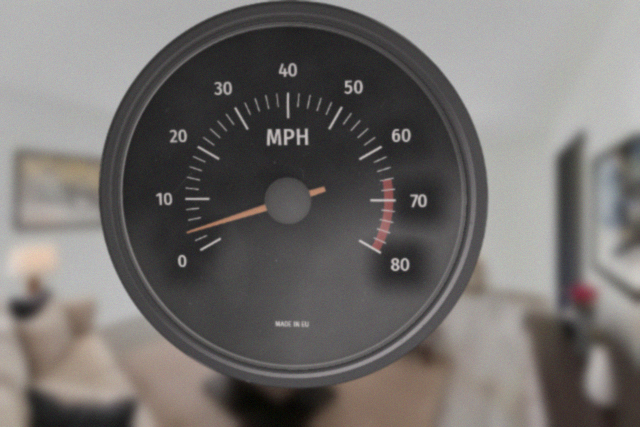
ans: 4; mph
